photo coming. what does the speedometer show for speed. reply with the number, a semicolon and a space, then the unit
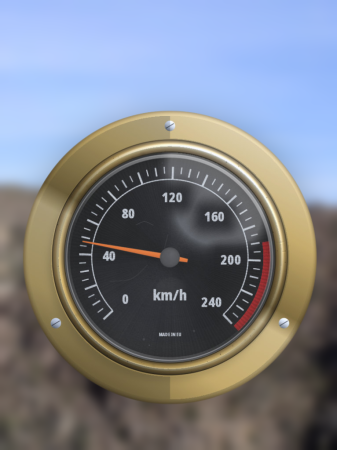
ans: 47.5; km/h
